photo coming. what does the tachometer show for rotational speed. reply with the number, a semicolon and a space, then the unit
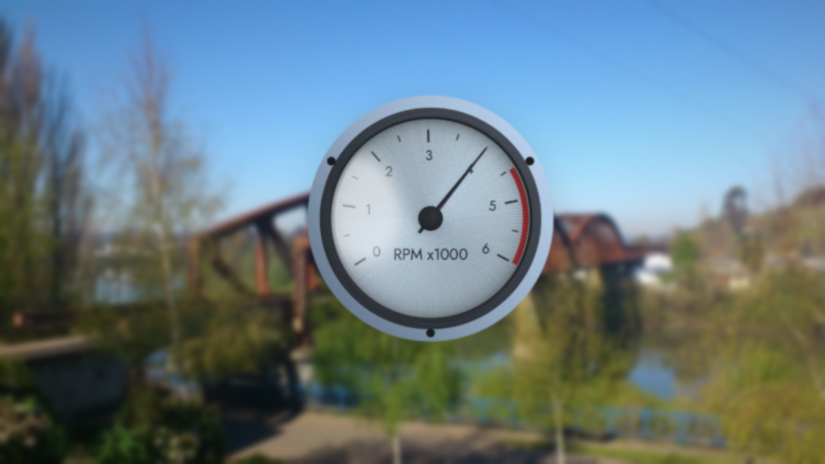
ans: 4000; rpm
